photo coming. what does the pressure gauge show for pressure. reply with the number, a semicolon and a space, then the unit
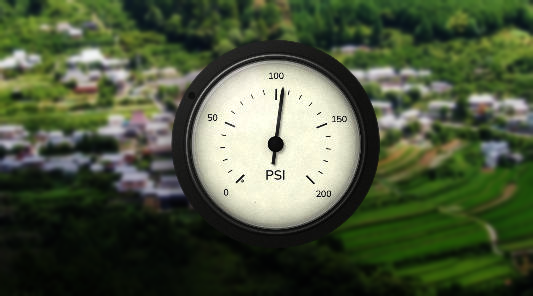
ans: 105; psi
